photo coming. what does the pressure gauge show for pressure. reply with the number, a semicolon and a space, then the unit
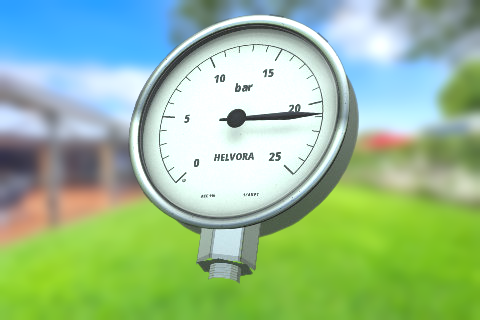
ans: 21; bar
